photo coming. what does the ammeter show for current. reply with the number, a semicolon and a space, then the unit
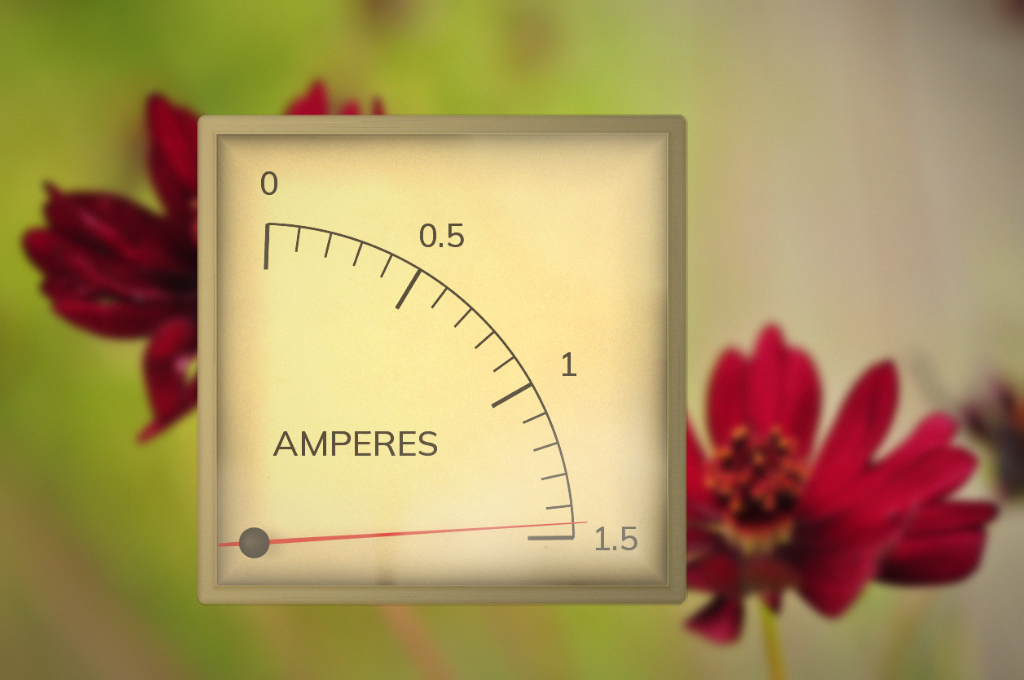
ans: 1.45; A
